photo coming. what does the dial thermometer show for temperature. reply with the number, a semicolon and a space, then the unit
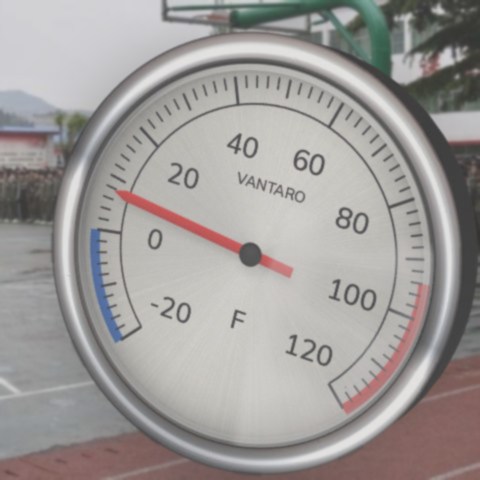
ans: 8; °F
